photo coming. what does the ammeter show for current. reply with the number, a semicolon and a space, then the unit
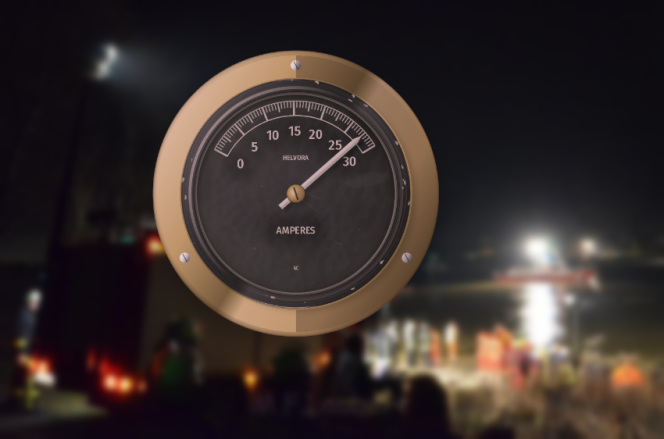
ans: 27.5; A
